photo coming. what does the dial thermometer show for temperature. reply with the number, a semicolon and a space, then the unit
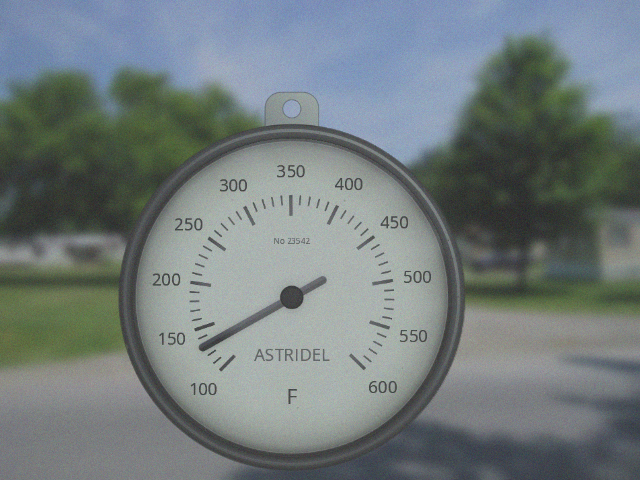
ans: 130; °F
